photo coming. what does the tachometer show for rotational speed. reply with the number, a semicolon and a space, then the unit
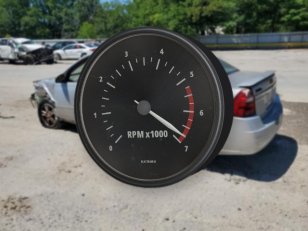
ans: 6750; rpm
